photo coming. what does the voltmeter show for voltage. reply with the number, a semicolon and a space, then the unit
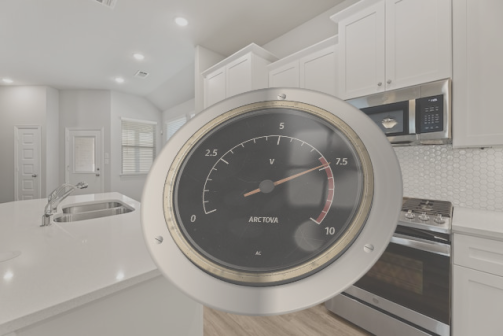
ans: 7.5; V
